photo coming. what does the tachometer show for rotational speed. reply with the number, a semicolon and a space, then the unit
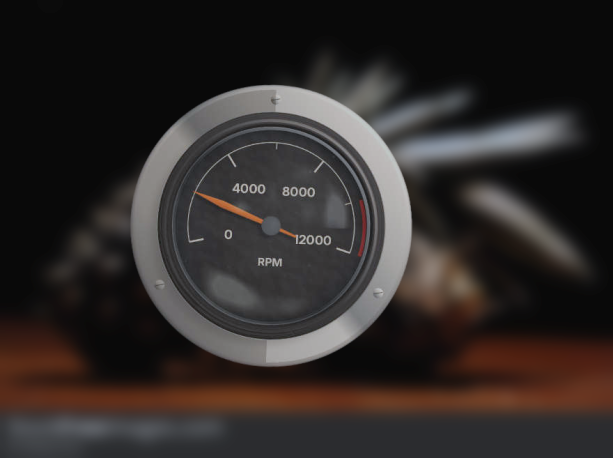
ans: 2000; rpm
